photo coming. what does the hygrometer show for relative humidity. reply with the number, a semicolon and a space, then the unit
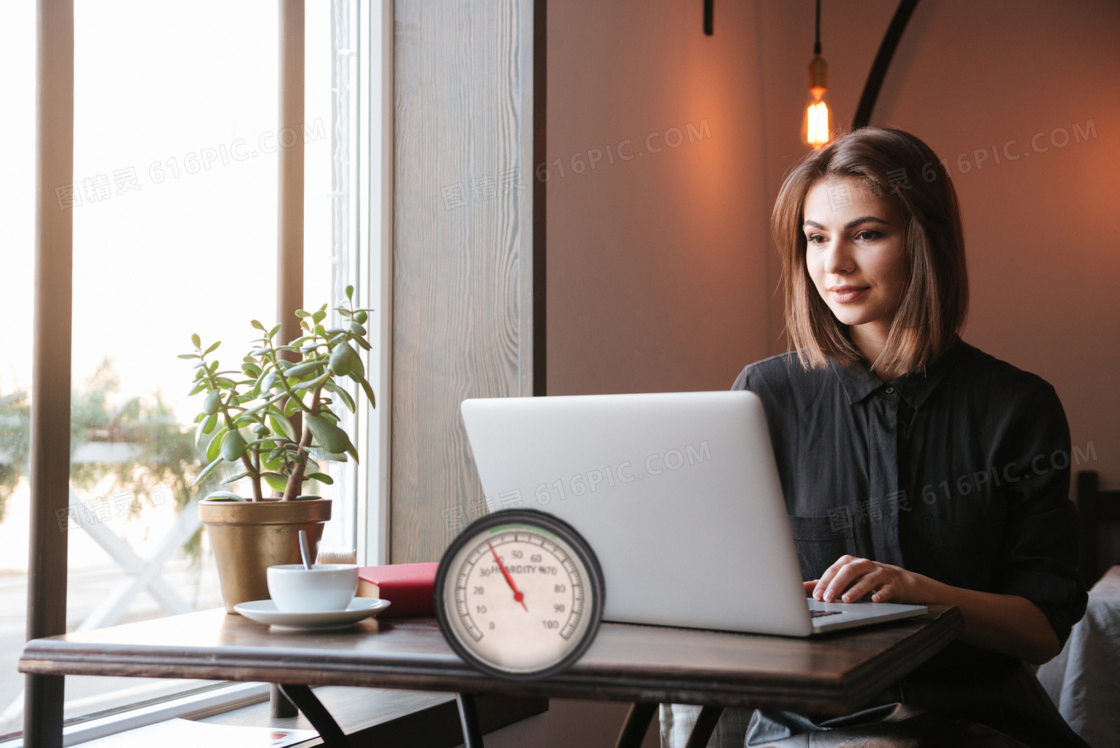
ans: 40; %
